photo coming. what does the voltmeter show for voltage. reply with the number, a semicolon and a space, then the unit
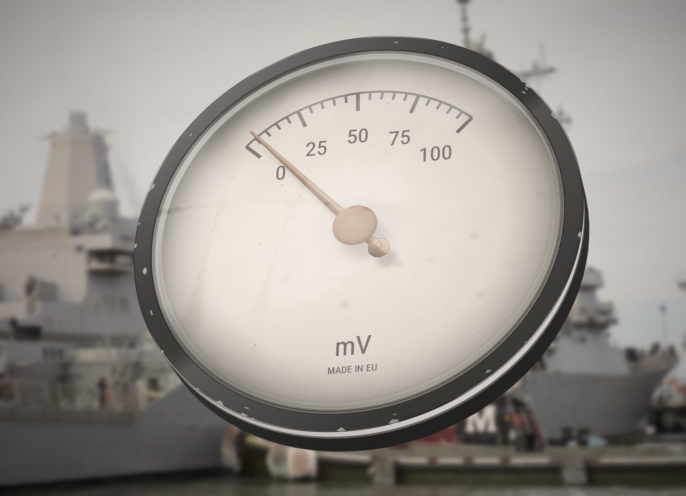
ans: 5; mV
